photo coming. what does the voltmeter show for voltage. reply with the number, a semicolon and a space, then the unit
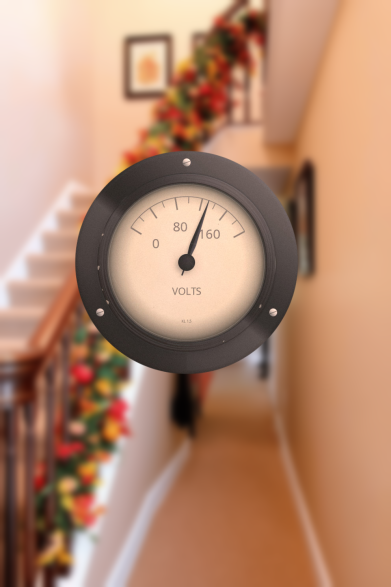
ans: 130; V
